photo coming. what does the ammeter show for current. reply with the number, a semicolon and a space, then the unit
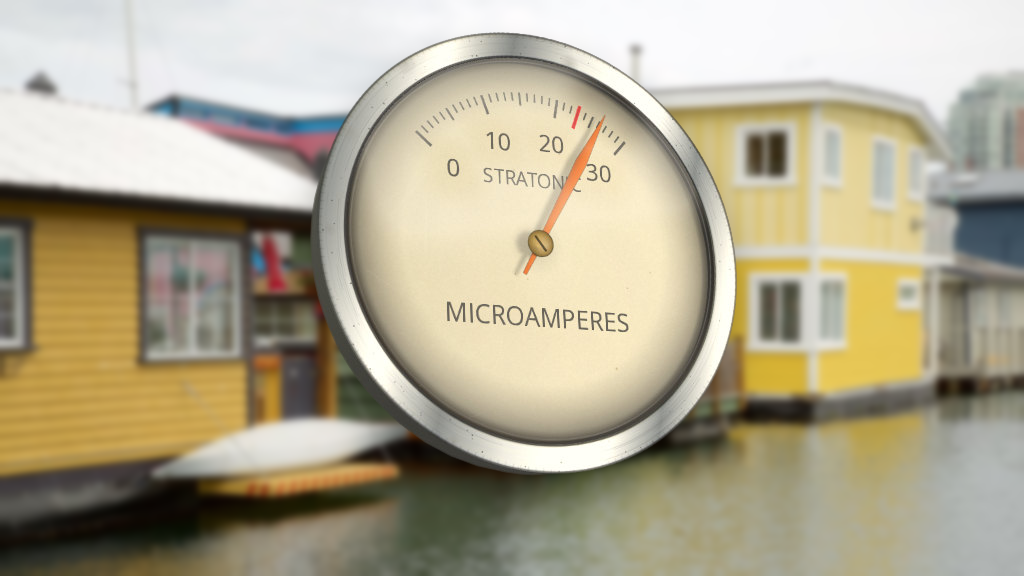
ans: 26; µA
